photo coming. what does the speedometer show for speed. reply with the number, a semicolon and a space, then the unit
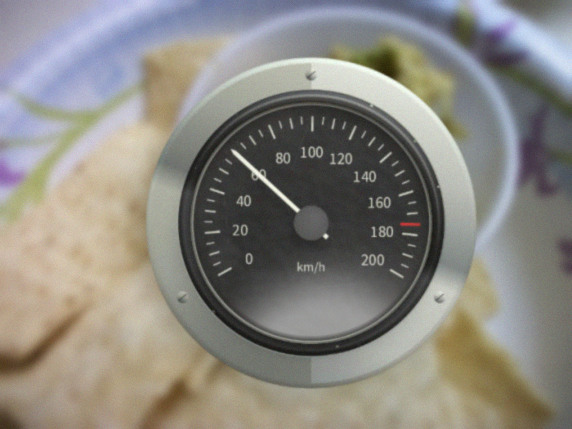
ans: 60; km/h
